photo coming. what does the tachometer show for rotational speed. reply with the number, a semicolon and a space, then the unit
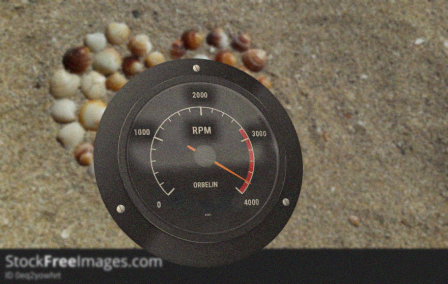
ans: 3800; rpm
